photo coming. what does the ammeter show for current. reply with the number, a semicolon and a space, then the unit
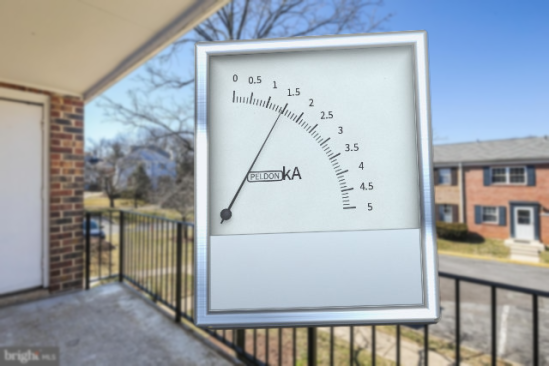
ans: 1.5; kA
